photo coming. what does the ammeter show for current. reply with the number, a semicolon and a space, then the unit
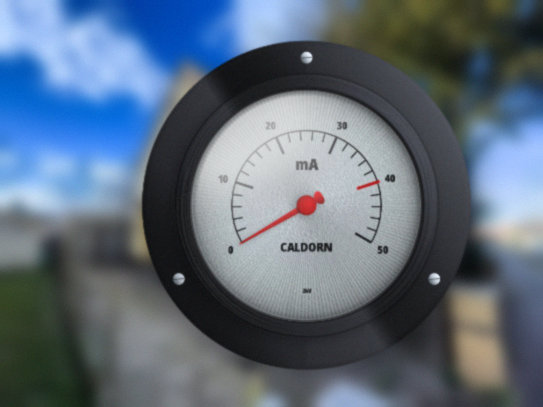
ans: 0; mA
